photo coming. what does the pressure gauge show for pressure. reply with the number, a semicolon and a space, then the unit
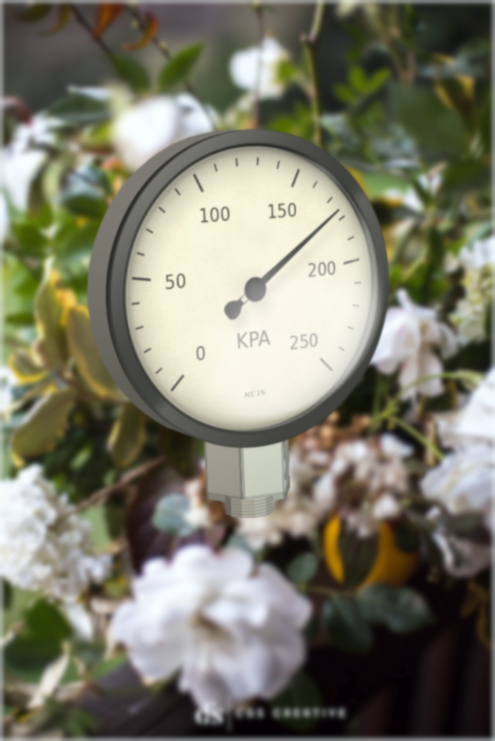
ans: 175; kPa
